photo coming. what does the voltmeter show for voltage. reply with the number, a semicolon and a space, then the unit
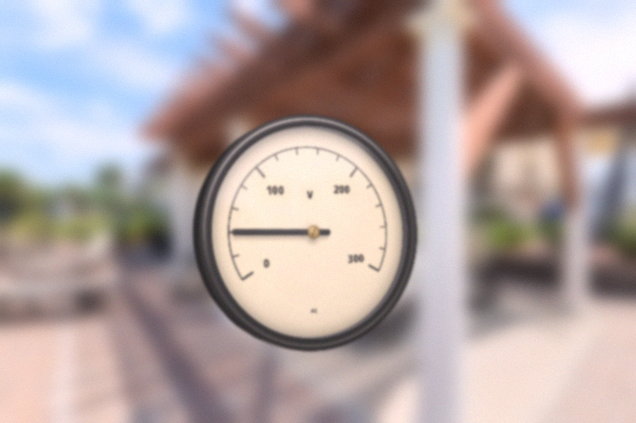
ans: 40; V
